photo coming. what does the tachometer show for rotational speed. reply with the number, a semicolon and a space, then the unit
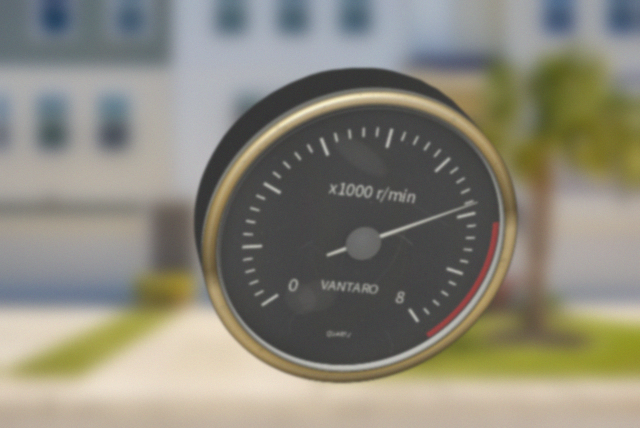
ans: 5800; rpm
